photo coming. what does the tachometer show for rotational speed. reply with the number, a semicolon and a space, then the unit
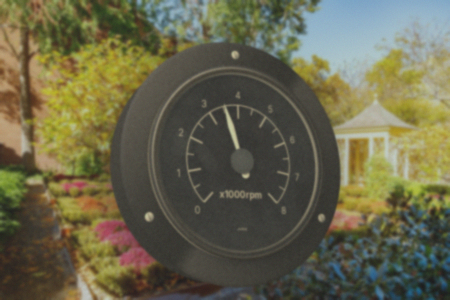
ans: 3500; rpm
